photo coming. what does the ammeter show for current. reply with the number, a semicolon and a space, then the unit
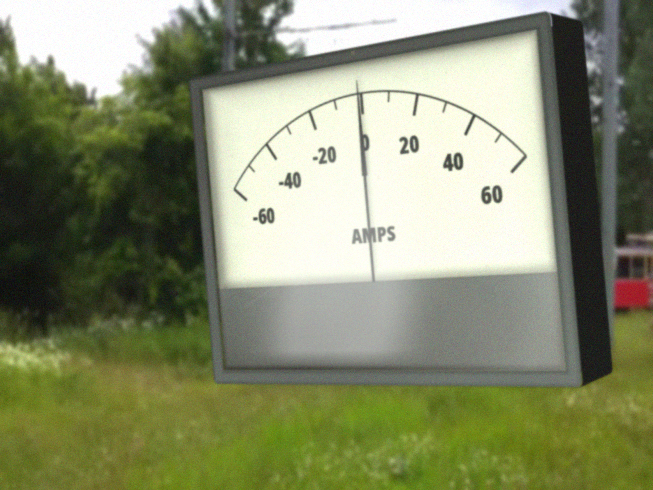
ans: 0; A
